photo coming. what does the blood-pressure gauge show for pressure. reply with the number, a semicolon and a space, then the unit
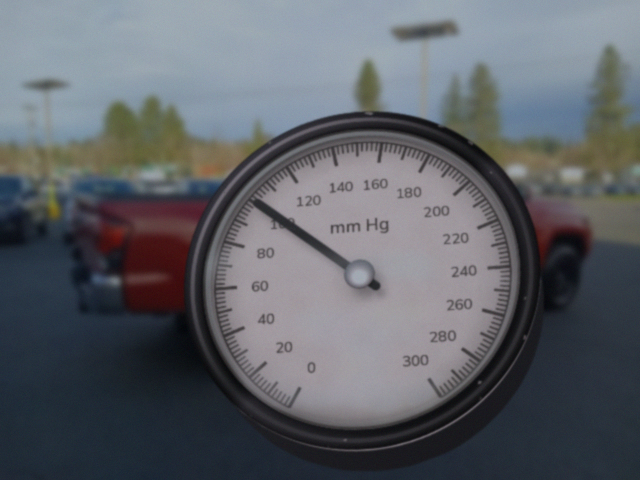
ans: 100; mmHg
